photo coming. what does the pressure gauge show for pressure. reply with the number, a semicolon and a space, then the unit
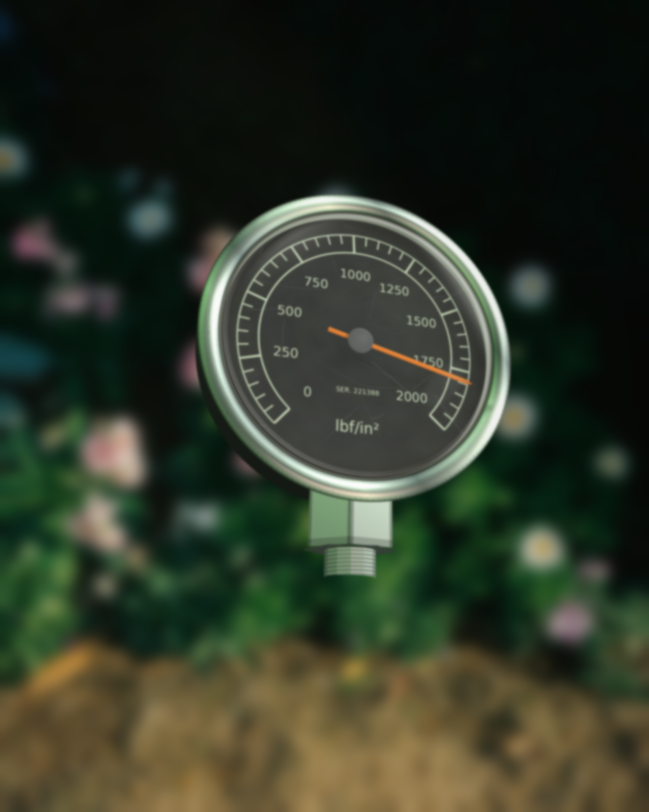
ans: 1800; psi
